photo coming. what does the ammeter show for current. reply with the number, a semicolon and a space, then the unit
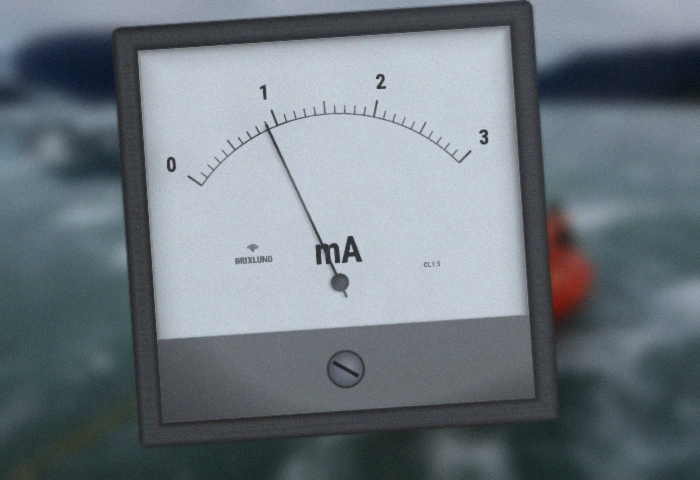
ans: 0.9; mA
